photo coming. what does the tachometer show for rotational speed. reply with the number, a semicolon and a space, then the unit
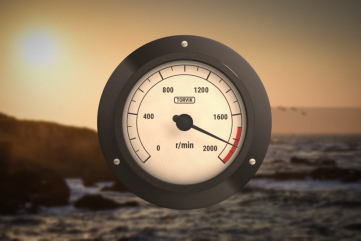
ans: 1850; rpm
